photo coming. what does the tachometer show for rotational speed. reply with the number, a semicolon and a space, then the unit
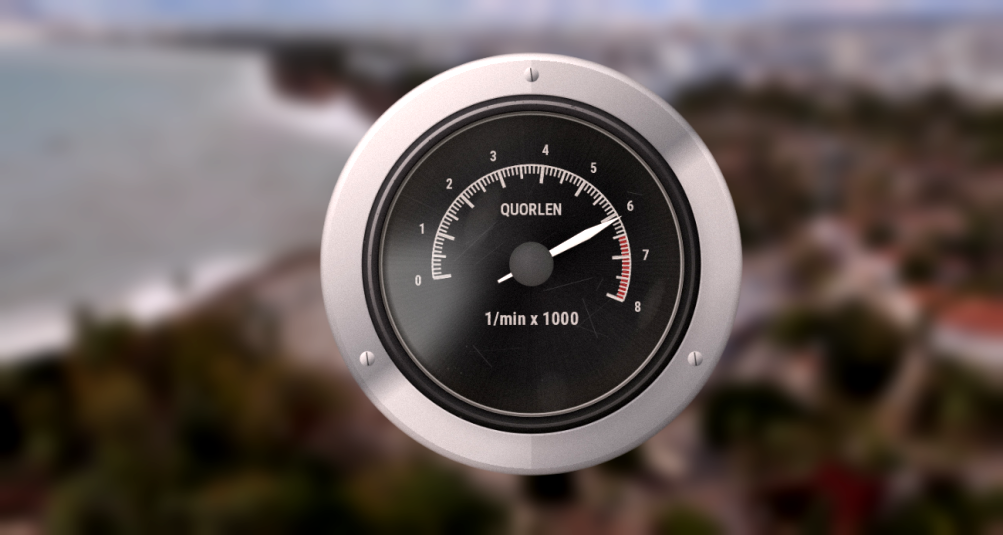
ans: 6100; rpm
